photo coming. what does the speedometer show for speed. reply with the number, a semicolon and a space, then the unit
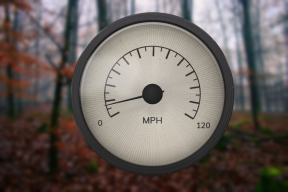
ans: 7.5; mph
